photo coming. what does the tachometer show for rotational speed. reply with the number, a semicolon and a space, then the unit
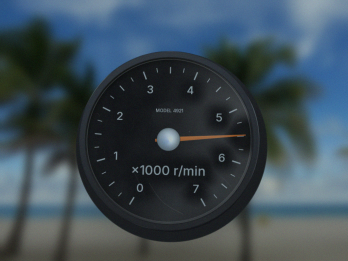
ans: 5500; rpm
